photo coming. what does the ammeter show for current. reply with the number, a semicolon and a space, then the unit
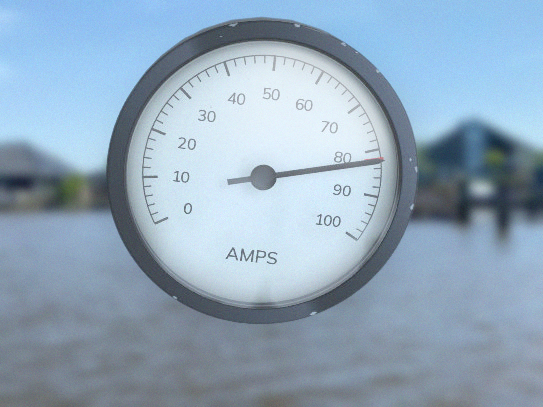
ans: 82; A
